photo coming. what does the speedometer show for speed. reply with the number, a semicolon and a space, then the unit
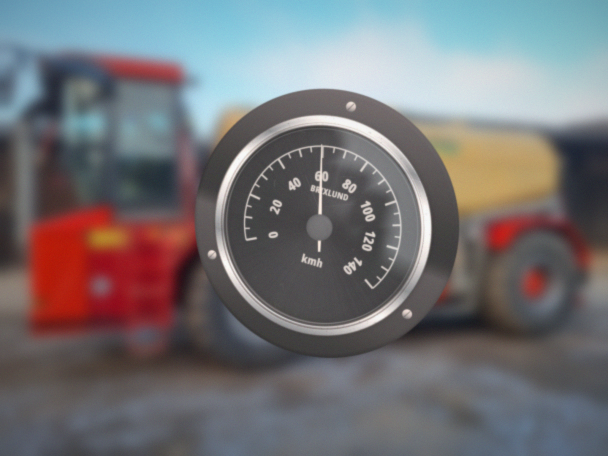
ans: 60; km/h
